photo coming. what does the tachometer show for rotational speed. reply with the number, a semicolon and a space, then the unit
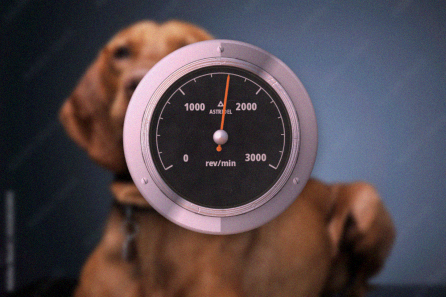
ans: 1600; rpm
